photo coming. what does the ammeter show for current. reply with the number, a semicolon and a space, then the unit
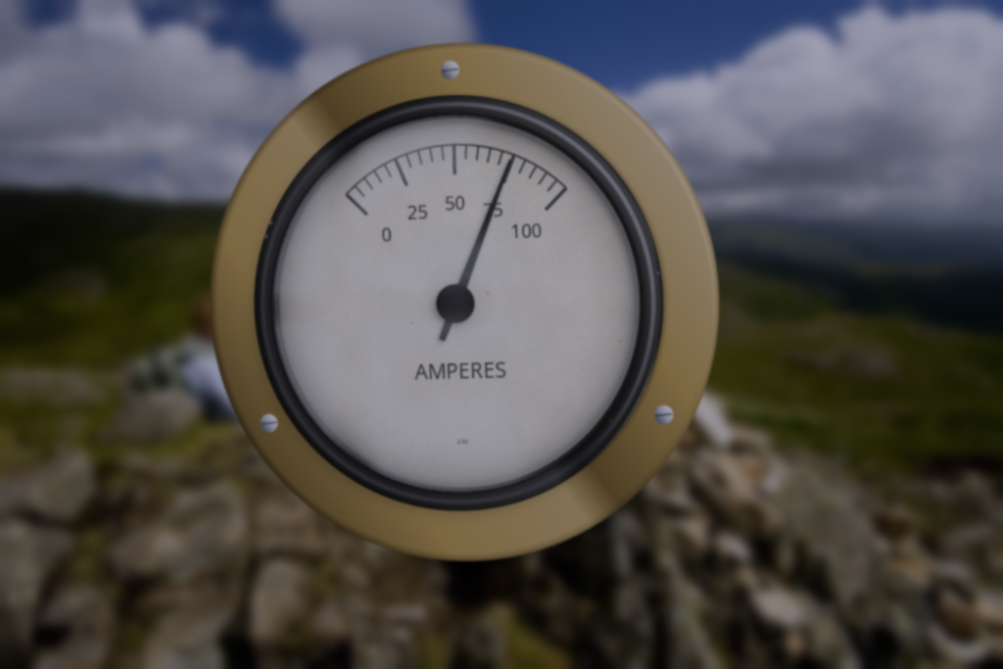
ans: 75; A
